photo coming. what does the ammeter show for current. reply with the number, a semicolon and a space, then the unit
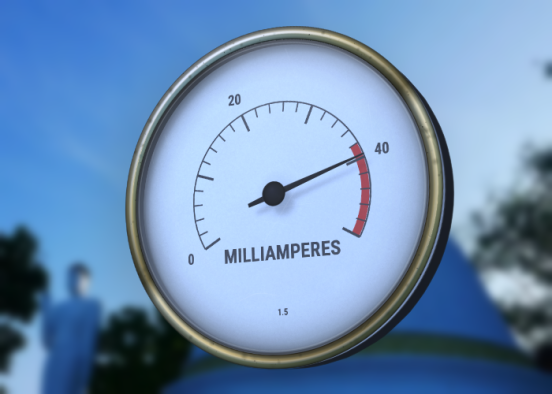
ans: 40; mA
